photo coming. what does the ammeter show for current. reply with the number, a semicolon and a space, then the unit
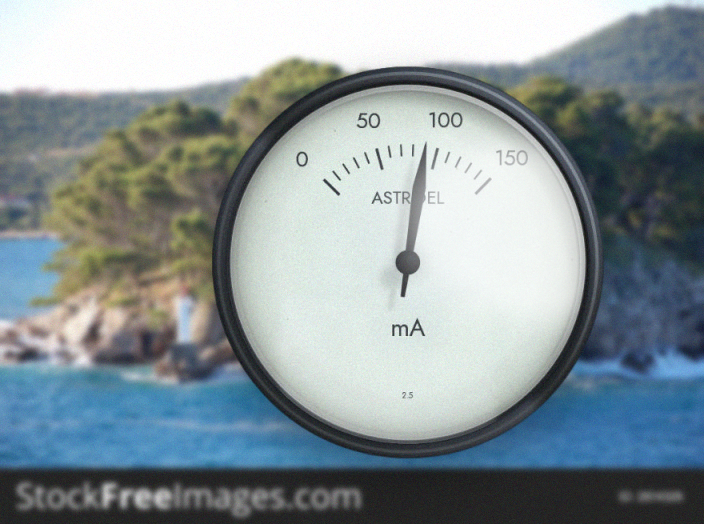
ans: 90; mA
